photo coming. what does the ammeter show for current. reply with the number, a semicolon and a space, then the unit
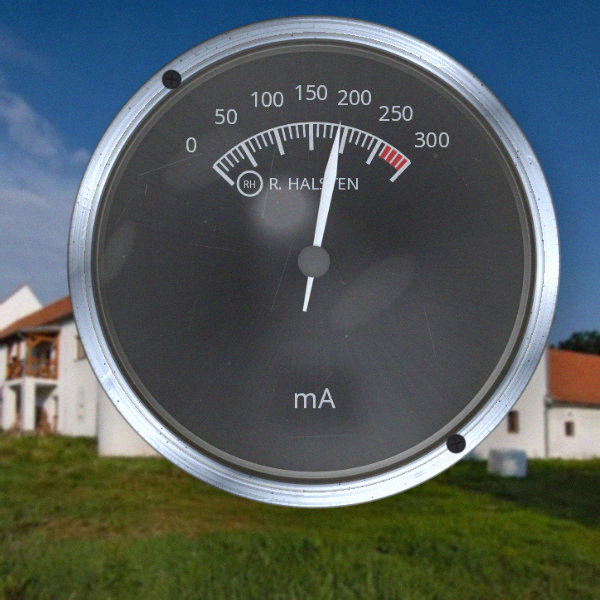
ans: 190; mA
